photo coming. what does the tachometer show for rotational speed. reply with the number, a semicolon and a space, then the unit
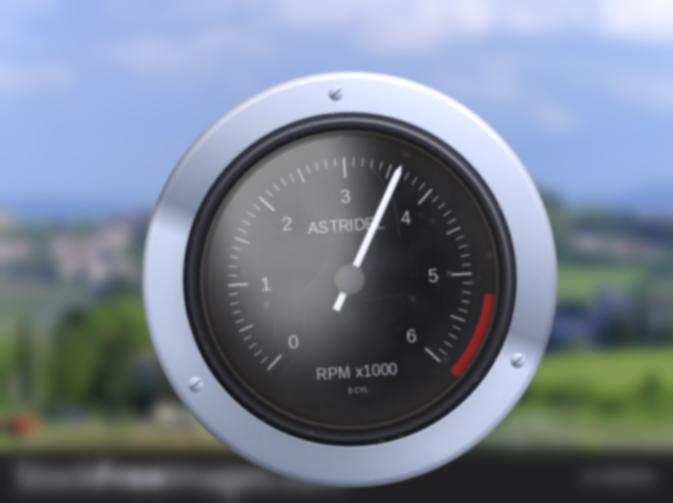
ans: 3600; rpm
